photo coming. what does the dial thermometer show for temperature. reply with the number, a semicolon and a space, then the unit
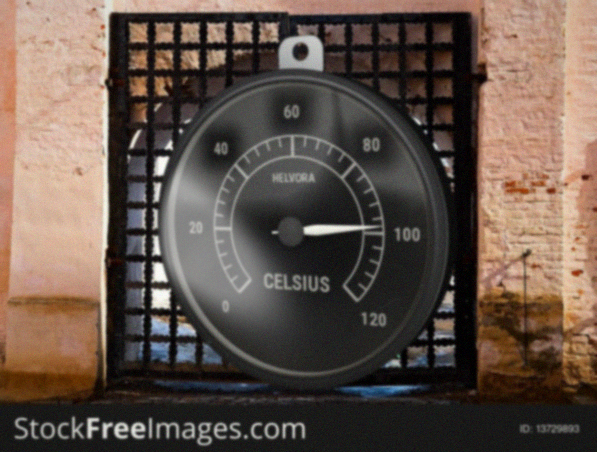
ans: 98; °C
